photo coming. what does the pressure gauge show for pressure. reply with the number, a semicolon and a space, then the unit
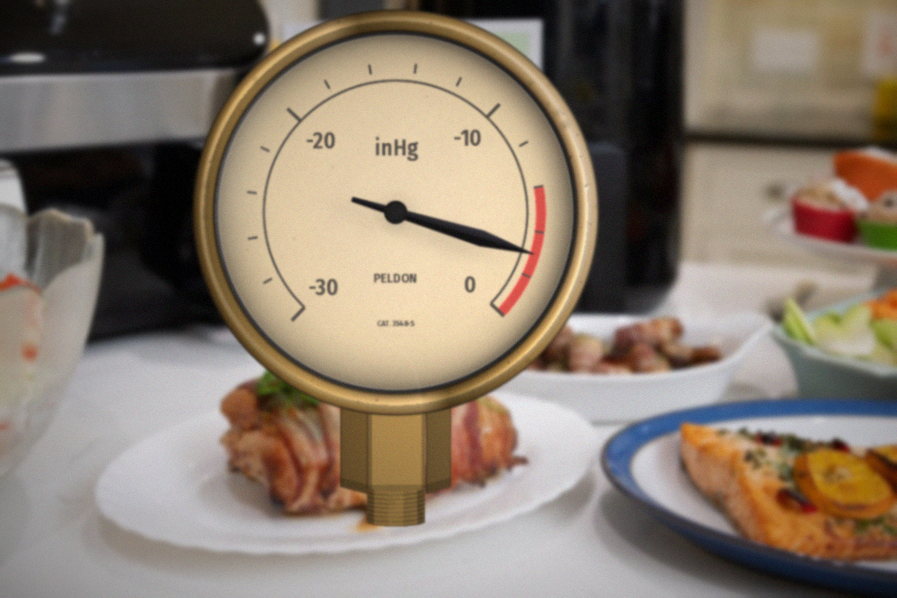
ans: -3; inHg
